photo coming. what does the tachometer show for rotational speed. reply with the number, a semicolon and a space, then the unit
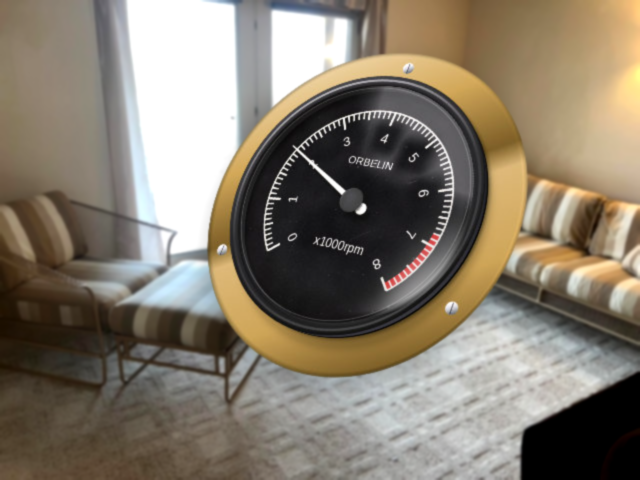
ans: 2000; rpm
